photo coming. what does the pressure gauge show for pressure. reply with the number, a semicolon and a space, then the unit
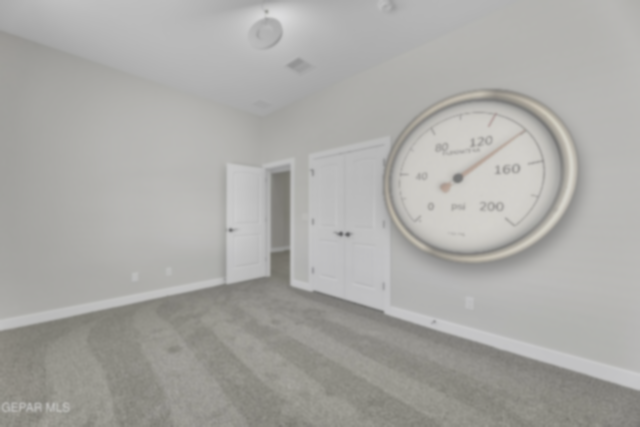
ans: 140; psi
